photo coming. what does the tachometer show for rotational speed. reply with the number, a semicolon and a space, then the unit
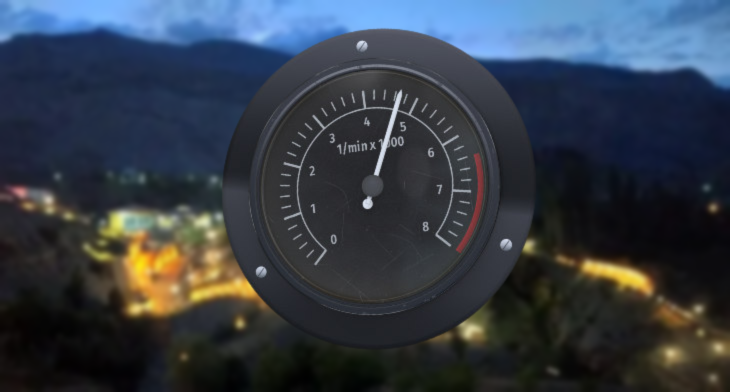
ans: 4700; rpm
